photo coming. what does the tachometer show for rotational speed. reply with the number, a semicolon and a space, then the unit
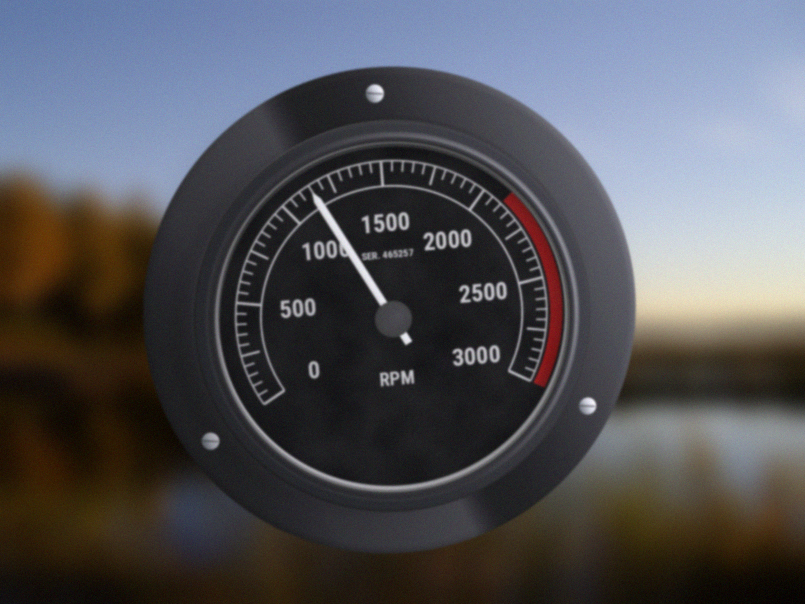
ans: 1150; rpm
